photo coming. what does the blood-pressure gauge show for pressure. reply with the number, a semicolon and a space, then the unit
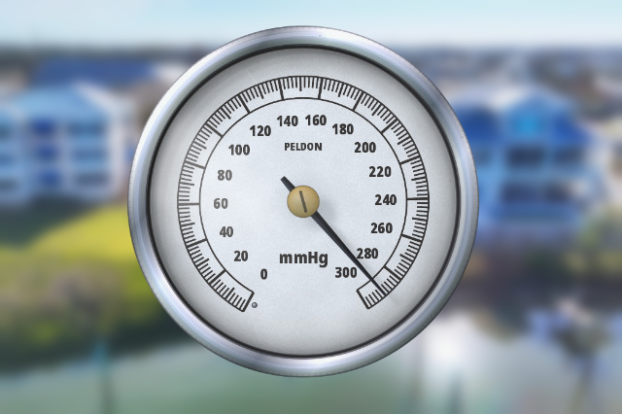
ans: 290; mmHg
